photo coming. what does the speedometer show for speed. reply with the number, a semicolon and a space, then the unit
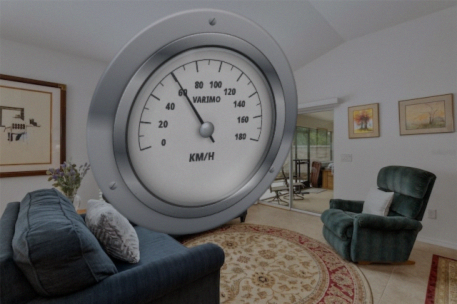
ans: 60; km/h
